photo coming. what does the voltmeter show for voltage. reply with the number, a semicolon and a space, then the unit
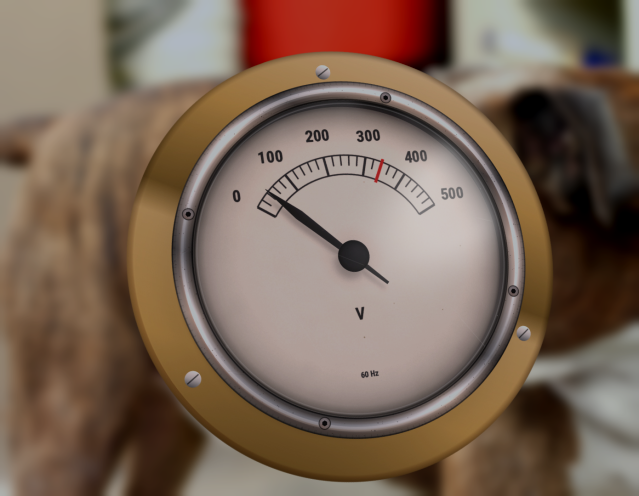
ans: 40; V
